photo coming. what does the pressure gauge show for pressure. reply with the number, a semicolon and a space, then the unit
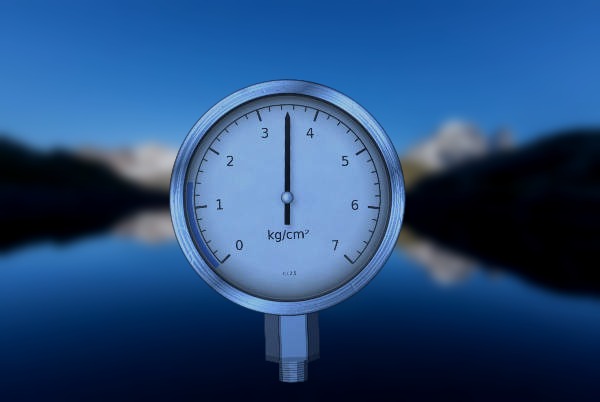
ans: 3.5; kg/cm²
